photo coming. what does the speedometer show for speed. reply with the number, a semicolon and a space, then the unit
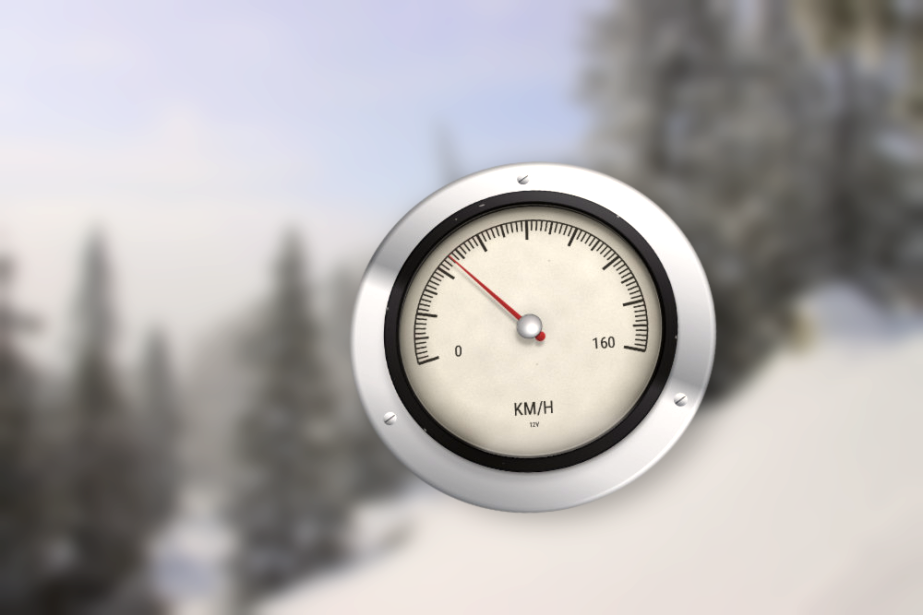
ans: 46; km/h
